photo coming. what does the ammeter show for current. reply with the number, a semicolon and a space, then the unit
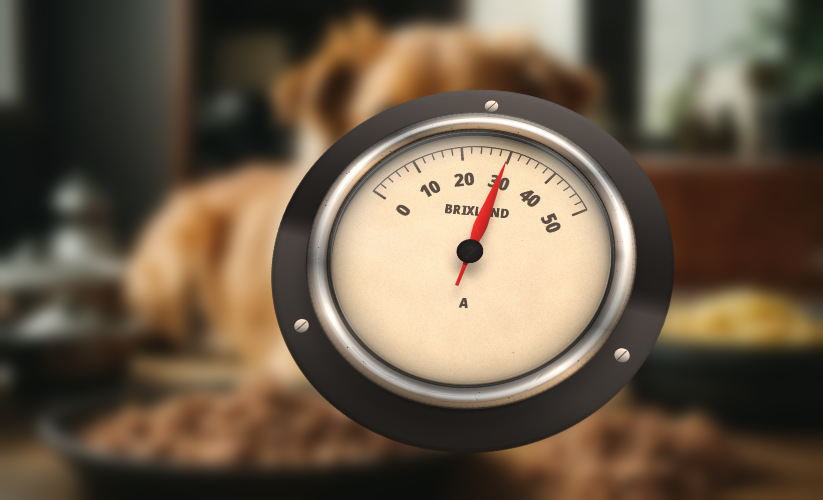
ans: 30; A
